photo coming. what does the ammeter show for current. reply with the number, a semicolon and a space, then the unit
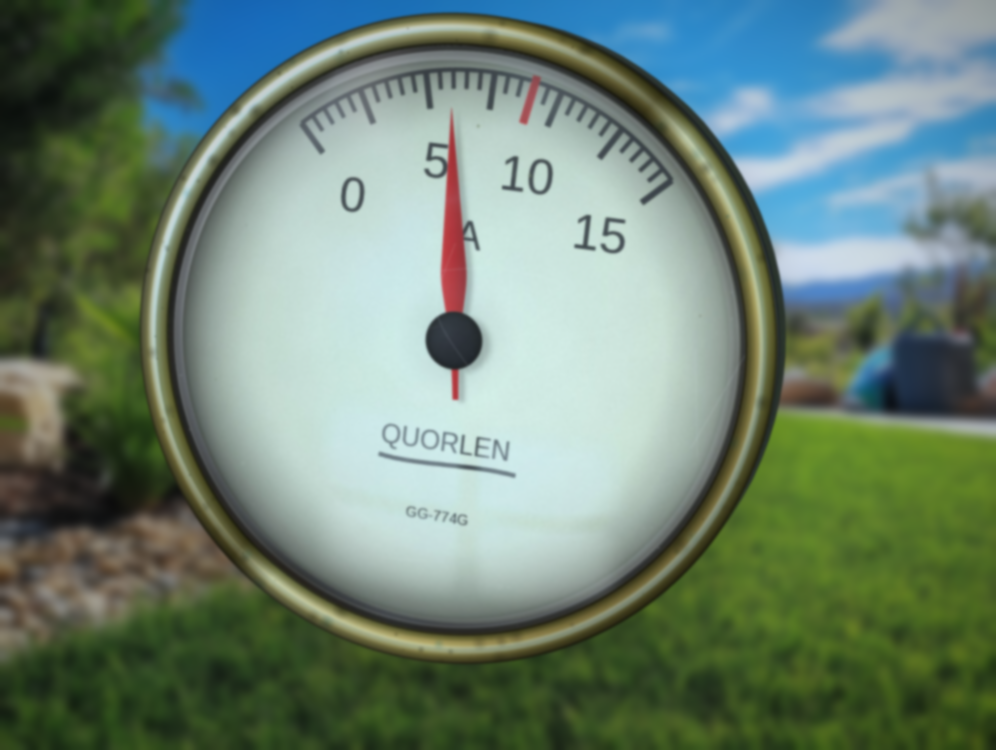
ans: 6; A
